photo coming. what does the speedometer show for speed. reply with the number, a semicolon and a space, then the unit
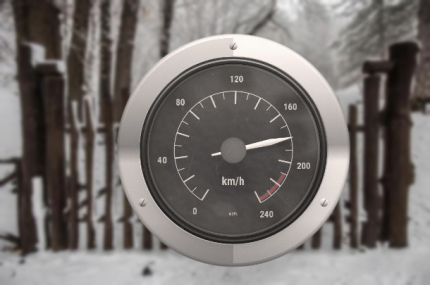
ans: 180; km/h
